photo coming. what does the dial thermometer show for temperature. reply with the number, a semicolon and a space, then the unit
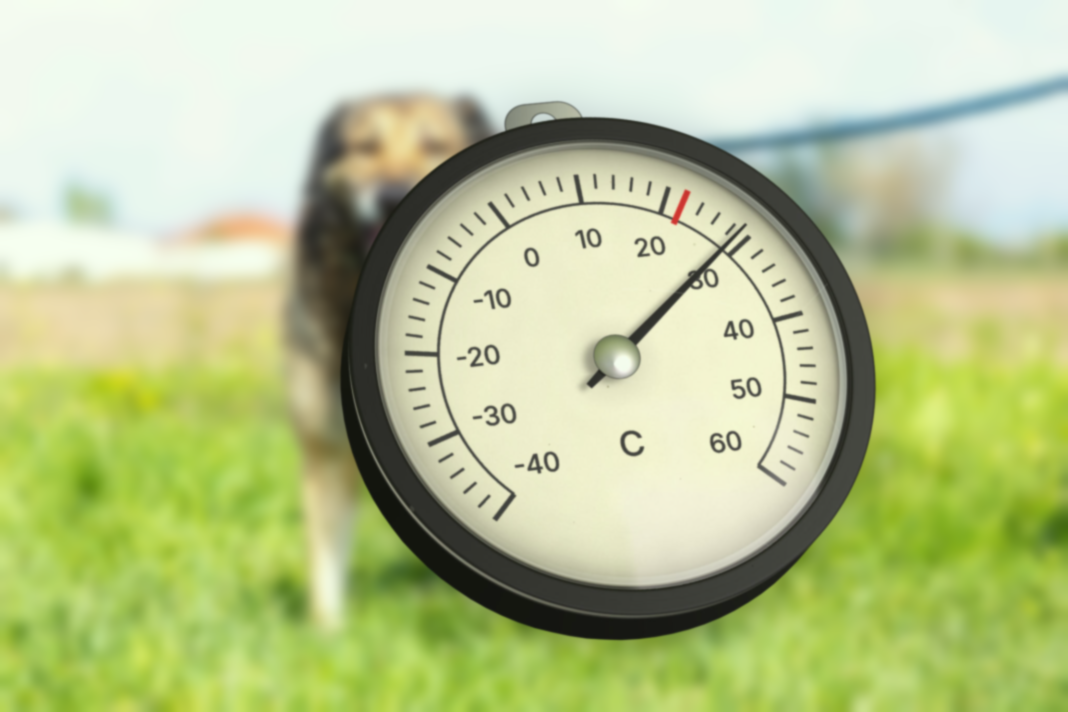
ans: 29; °C
